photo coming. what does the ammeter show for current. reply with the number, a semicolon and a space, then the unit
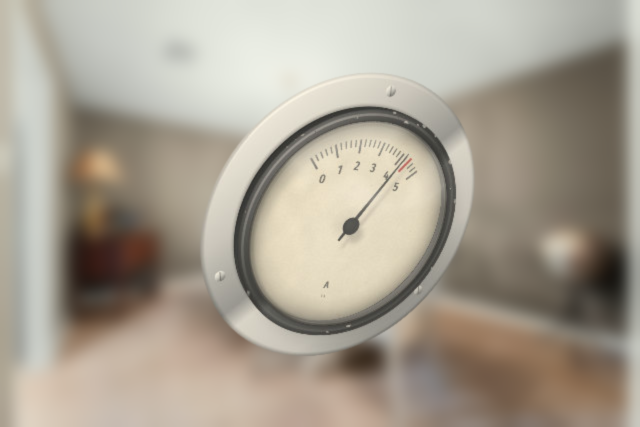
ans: 4; A
